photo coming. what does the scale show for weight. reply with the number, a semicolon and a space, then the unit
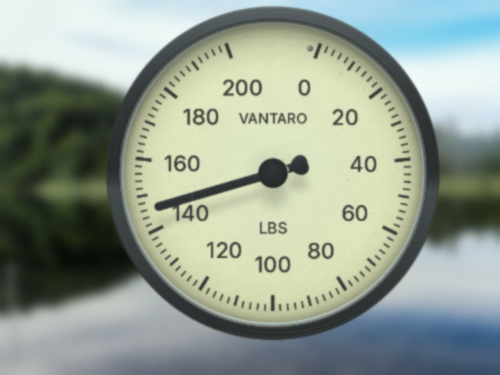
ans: 146; lb
